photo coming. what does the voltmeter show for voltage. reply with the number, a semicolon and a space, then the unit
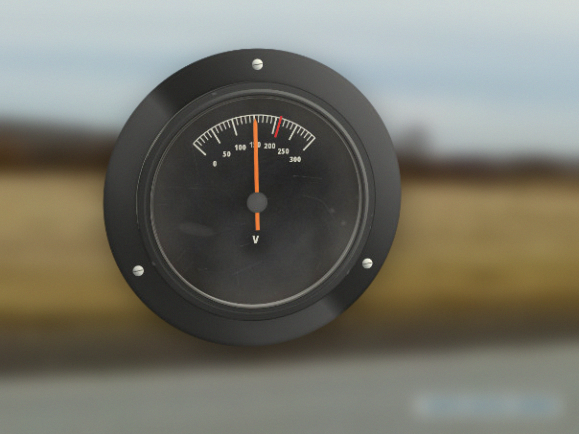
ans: 150; V
